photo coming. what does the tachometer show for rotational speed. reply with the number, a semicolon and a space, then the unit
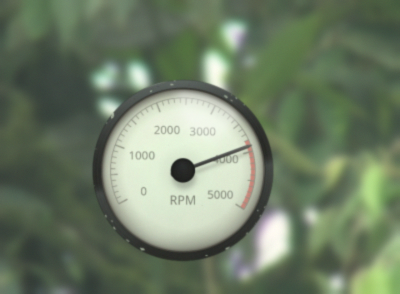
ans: 3900; rpm
